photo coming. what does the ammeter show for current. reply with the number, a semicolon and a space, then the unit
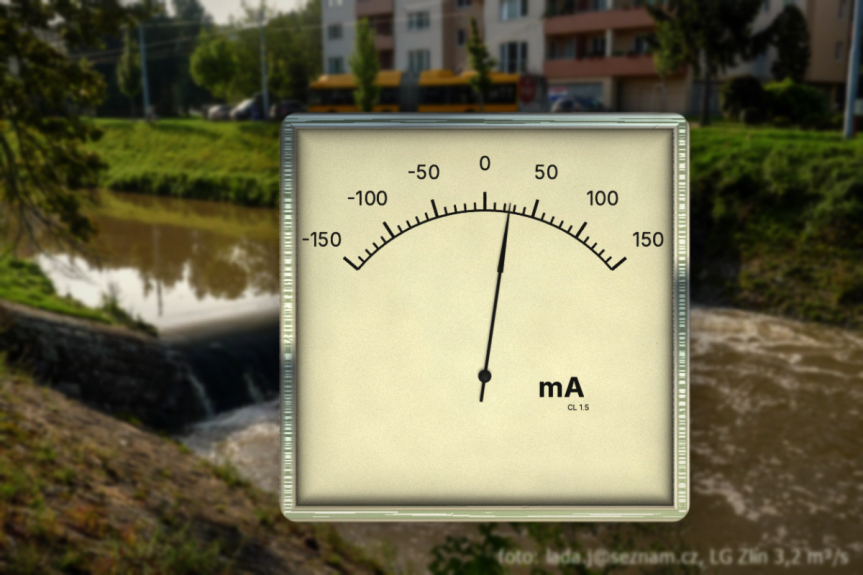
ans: 25; mA
